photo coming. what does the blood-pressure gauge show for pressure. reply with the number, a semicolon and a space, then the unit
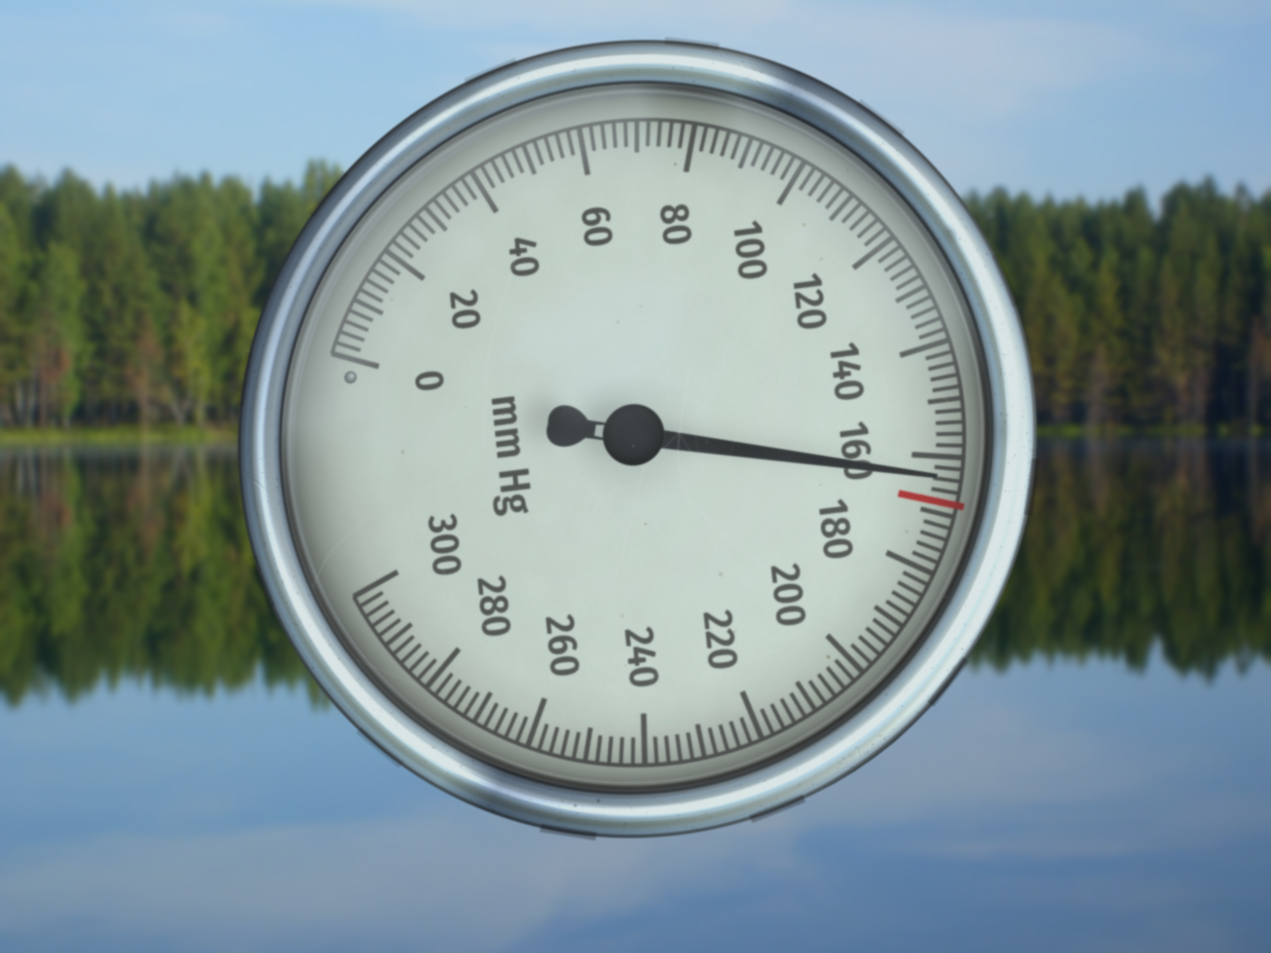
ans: 164; mmHg
